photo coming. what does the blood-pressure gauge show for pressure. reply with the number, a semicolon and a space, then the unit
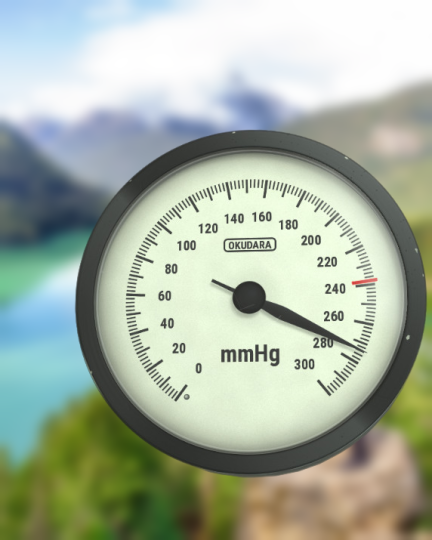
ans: 274; mmHg
